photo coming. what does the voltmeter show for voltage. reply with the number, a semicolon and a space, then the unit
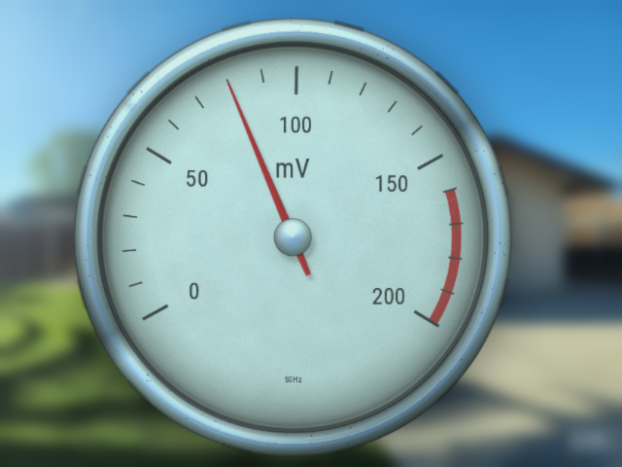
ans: 80; mV
